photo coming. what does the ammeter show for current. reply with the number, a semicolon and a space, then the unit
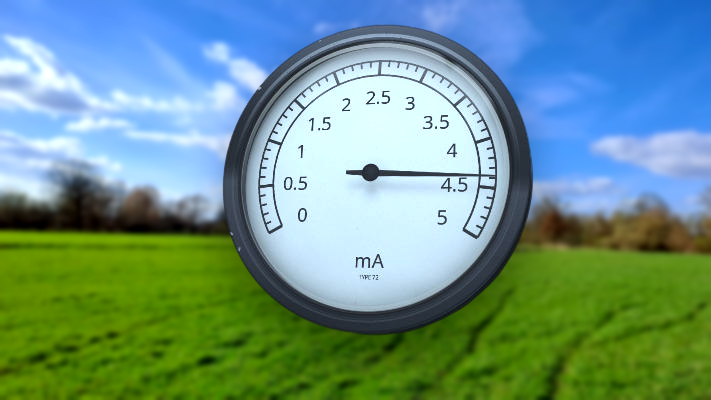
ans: 4.4; mA
